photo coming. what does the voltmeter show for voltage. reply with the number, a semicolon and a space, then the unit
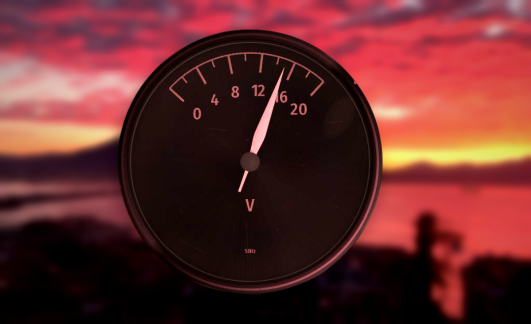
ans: 15; V
